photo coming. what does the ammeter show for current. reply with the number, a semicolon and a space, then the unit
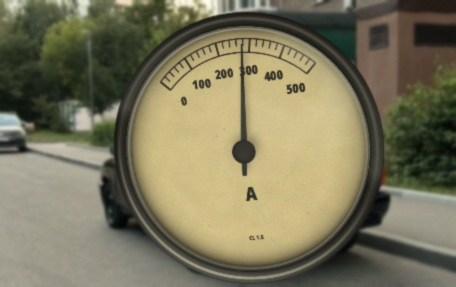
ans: 280; A
